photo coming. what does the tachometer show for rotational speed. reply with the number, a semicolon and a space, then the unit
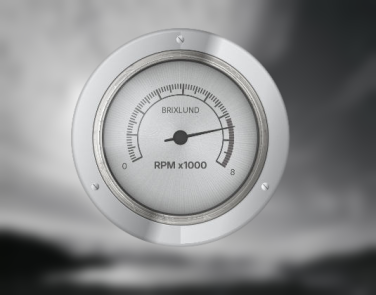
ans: 6500; rpm
